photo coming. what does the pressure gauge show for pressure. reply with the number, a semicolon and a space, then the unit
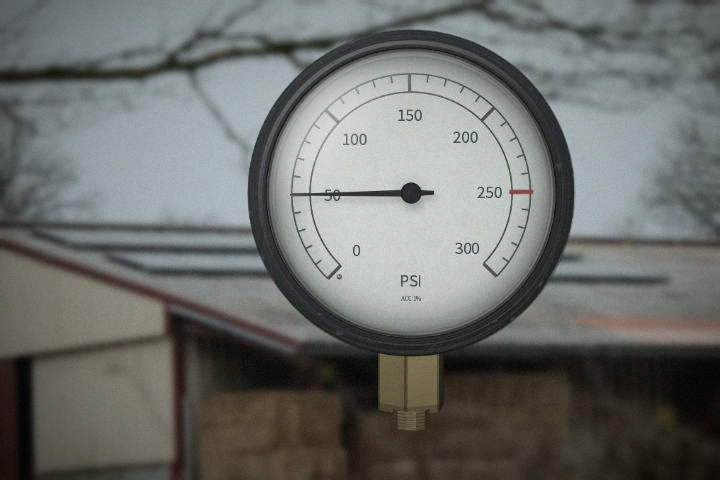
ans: 50; psi
